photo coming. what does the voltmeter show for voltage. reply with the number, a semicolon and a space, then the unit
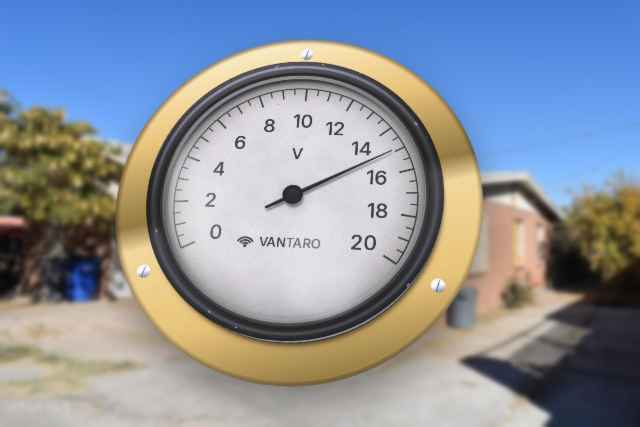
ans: 15; V
